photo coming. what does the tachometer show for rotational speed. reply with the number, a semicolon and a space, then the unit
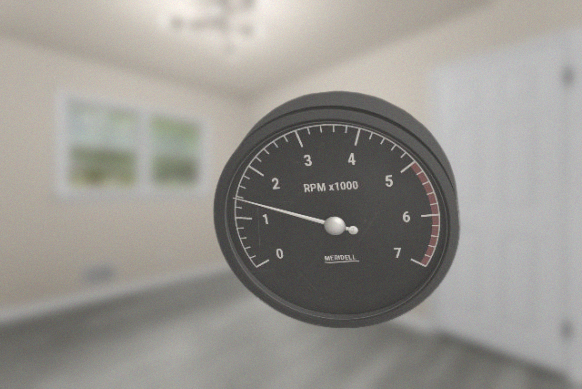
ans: 1400; rpm
